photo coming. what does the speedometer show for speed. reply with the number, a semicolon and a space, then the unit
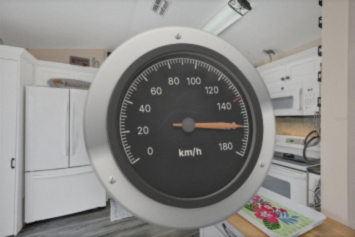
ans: 160; km/h
